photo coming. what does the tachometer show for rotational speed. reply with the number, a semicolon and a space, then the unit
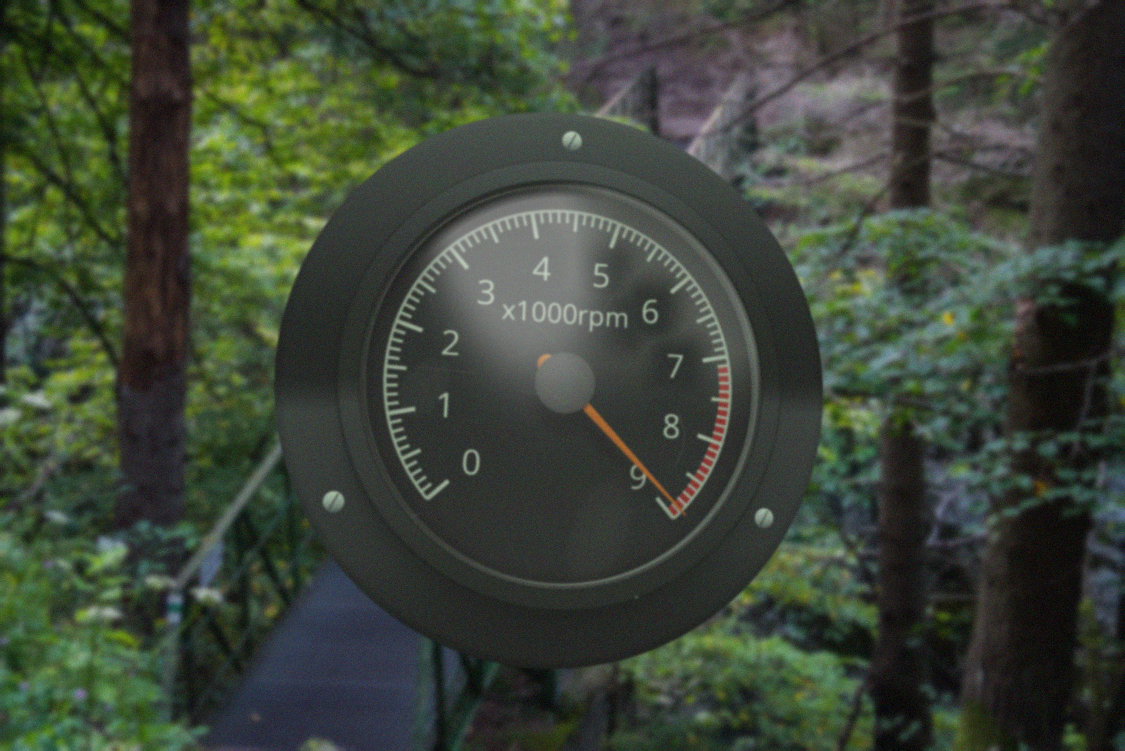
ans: 8900; rpm
